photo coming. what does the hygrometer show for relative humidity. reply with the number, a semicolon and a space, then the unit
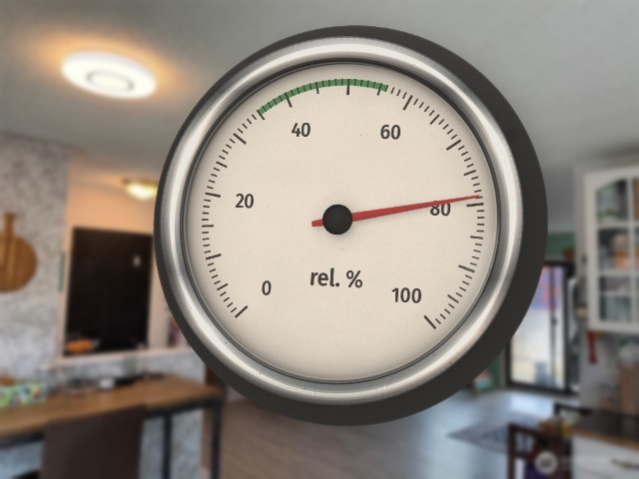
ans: 79; %
